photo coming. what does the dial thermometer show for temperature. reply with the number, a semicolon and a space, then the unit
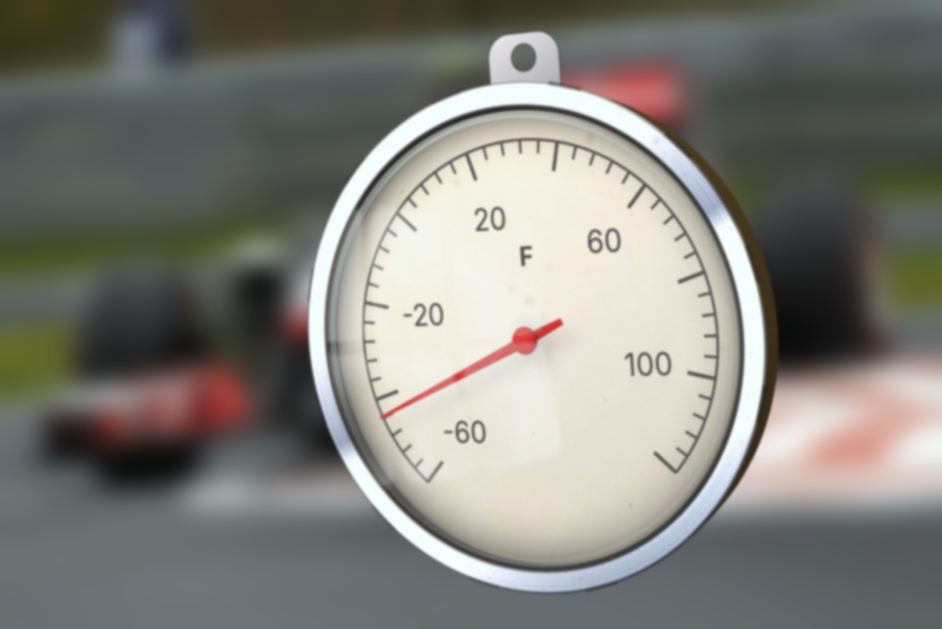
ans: -44; °F
